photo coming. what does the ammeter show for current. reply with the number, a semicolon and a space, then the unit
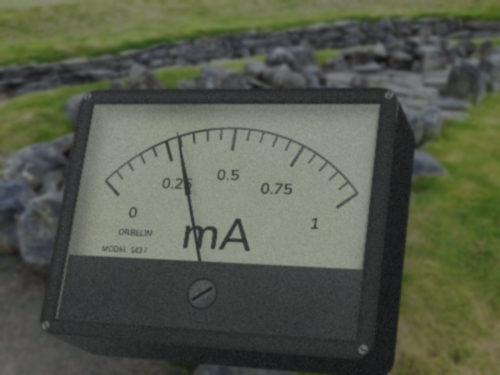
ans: 0.3; mA
